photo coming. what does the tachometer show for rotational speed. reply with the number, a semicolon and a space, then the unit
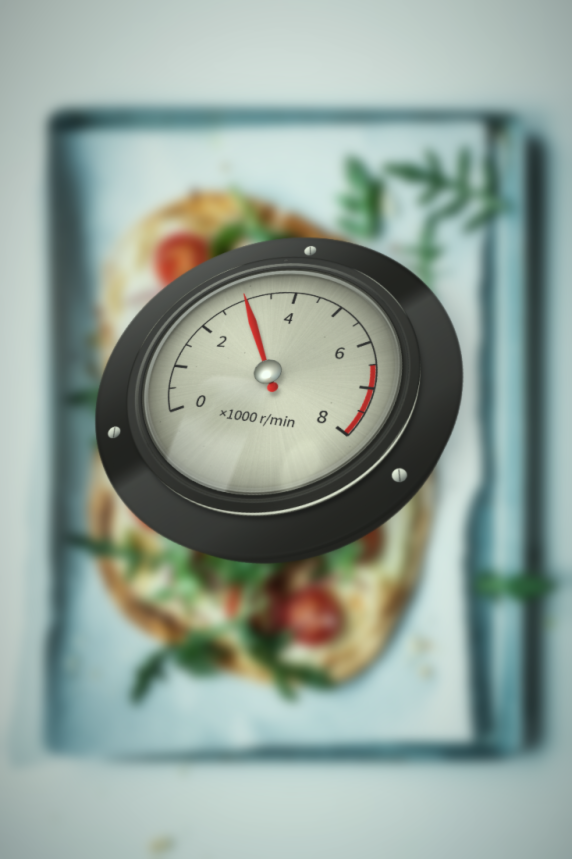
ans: 3000; rpm
